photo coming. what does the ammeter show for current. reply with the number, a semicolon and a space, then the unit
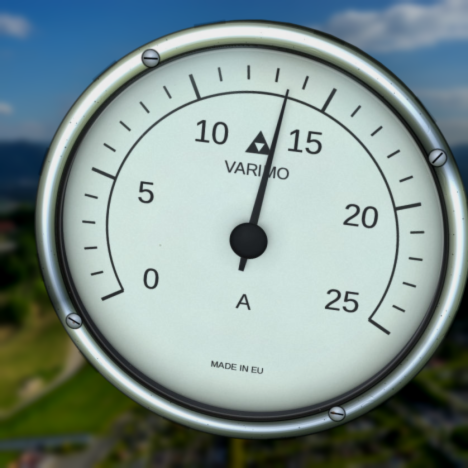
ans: 13.5; A
